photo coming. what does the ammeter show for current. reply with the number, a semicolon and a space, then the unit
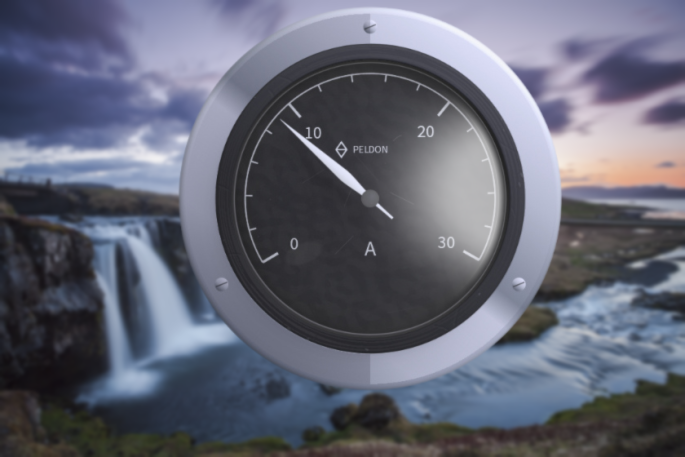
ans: 9; A
